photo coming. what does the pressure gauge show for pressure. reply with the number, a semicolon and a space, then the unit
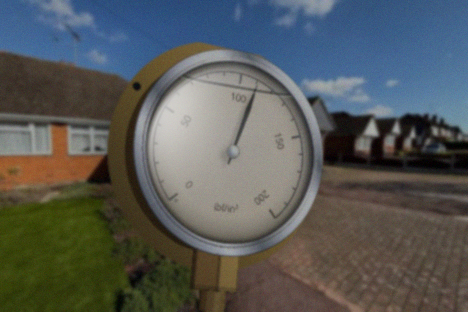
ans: 110; psi
